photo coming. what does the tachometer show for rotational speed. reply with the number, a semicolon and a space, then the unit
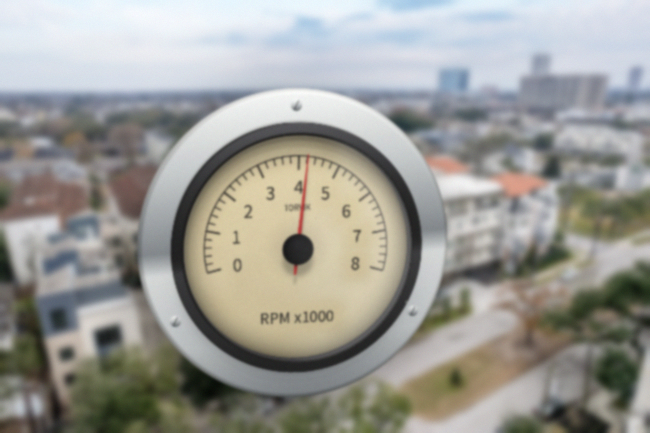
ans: 4200; rpm
